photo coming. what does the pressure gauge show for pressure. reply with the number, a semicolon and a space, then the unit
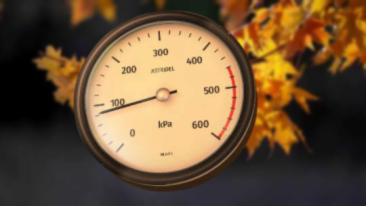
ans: 80; kPa
